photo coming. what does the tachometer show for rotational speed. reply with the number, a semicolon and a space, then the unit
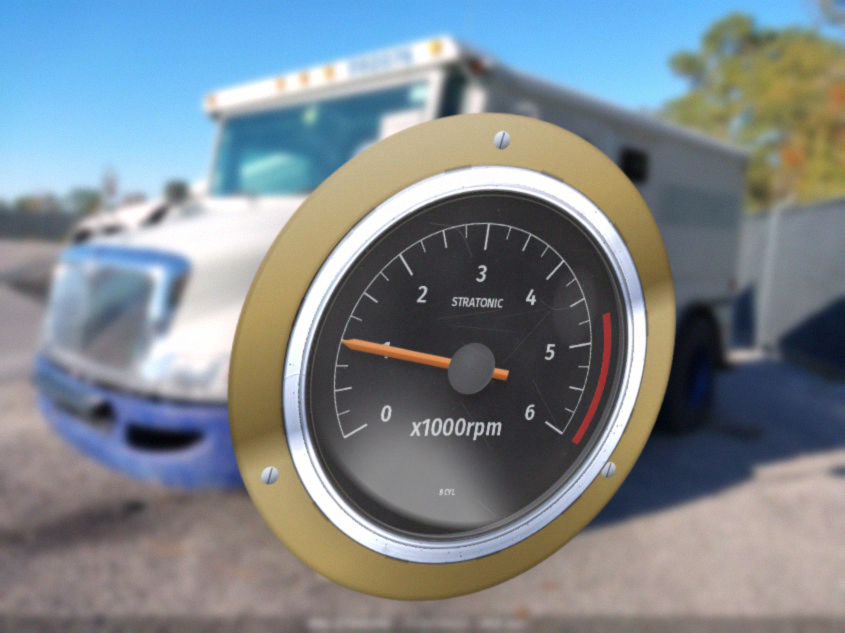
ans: 1000; rpm
